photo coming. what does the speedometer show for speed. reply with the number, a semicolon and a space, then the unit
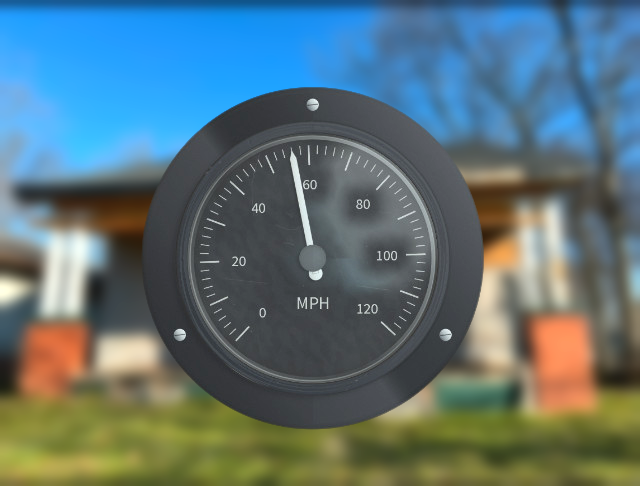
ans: 56; mph
